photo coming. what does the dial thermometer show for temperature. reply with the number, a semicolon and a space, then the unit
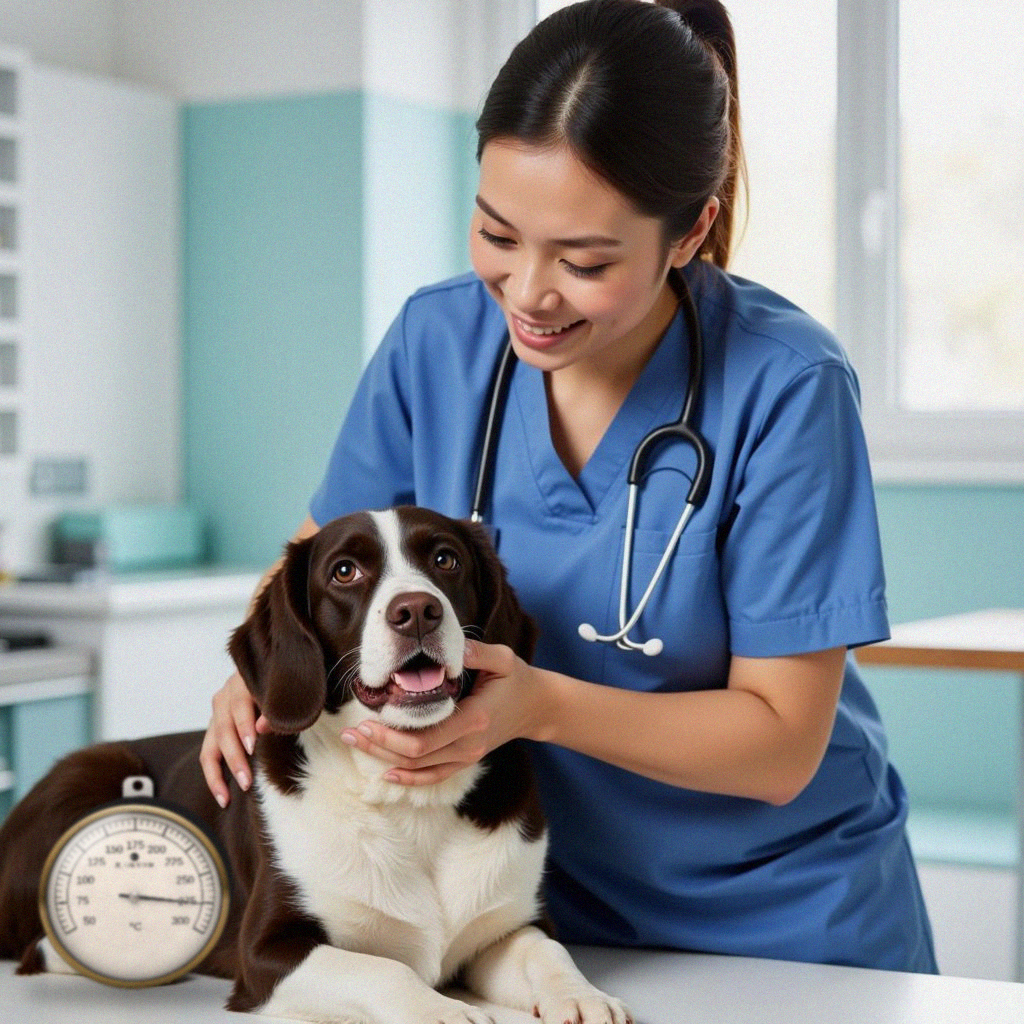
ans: 275; °C
